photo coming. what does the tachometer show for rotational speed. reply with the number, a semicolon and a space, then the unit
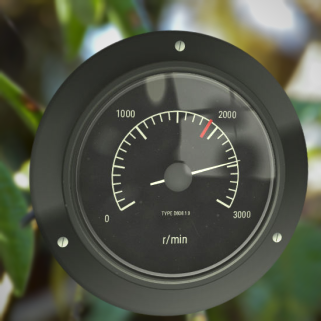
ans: 2450; rpm
